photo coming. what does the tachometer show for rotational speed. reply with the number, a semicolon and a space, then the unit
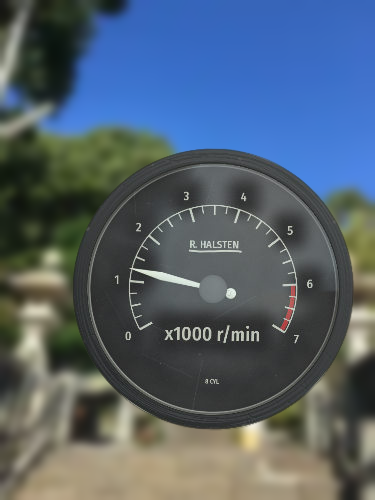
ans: 1250; rpm
